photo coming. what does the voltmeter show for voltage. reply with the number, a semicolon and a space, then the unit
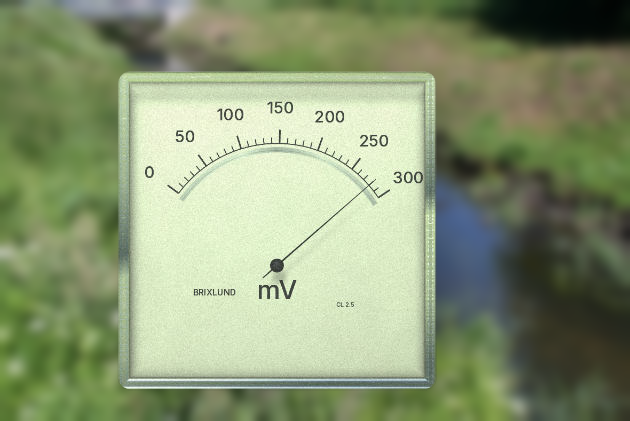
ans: 280; mV
